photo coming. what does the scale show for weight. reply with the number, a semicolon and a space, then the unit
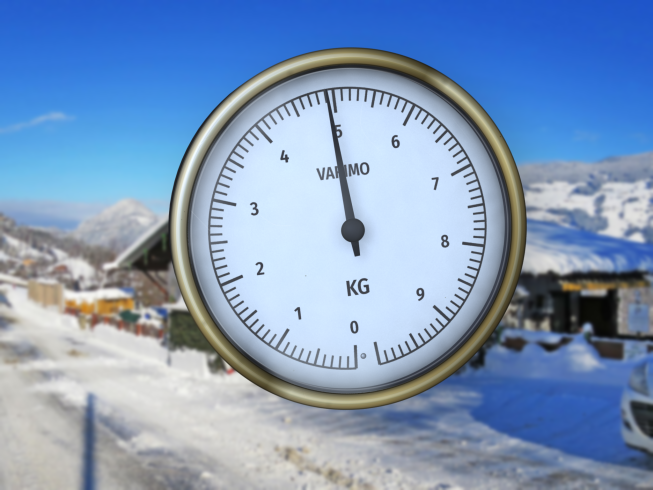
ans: 4.9; kg
